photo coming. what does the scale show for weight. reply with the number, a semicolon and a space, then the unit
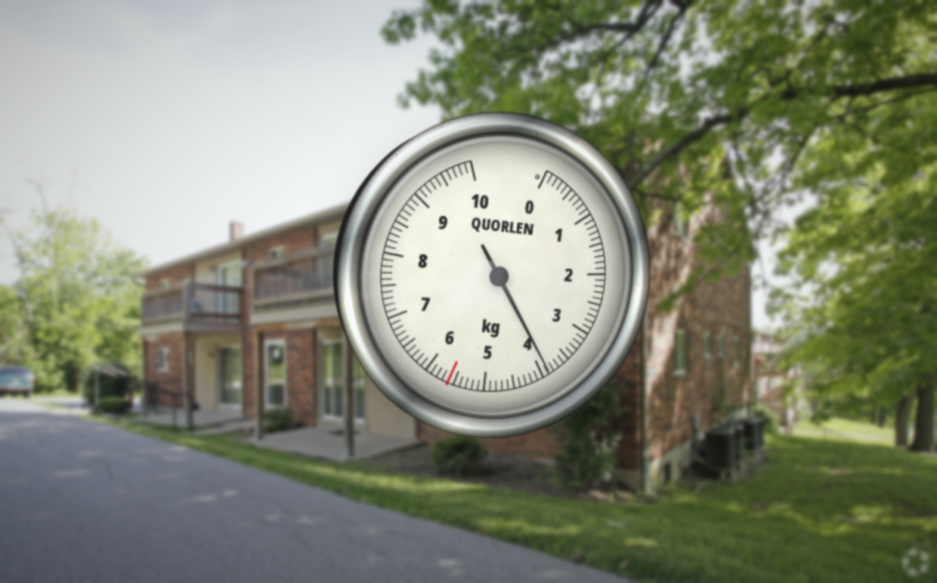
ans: 3.9; kg
